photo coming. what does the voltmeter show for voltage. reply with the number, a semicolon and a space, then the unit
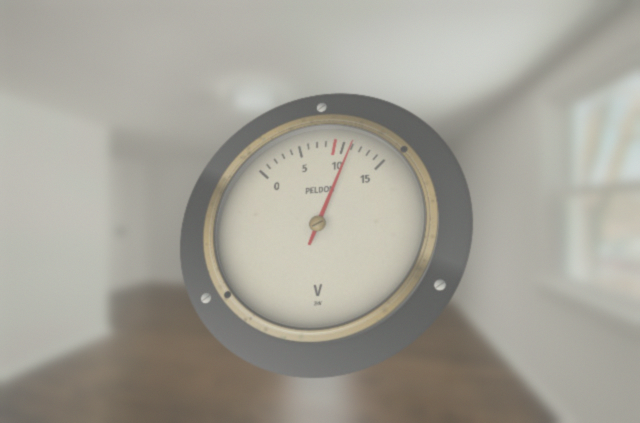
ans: 11; V
